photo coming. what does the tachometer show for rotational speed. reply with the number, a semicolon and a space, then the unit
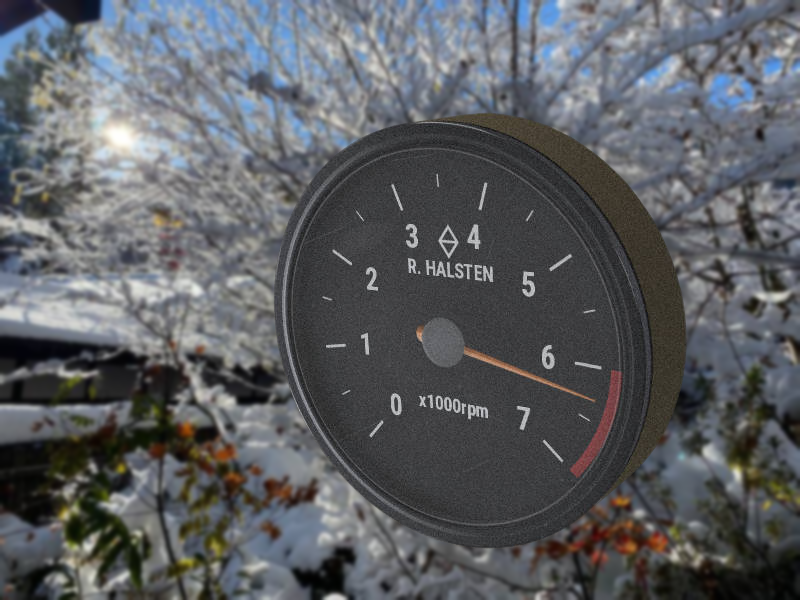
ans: 6250; rpm
